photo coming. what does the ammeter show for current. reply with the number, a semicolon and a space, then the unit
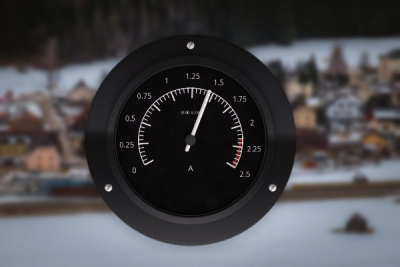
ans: 1.45; A
